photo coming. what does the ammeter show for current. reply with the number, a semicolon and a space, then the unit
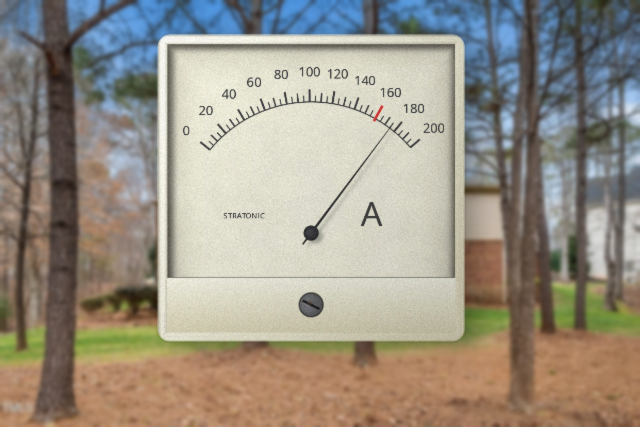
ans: 175; A
